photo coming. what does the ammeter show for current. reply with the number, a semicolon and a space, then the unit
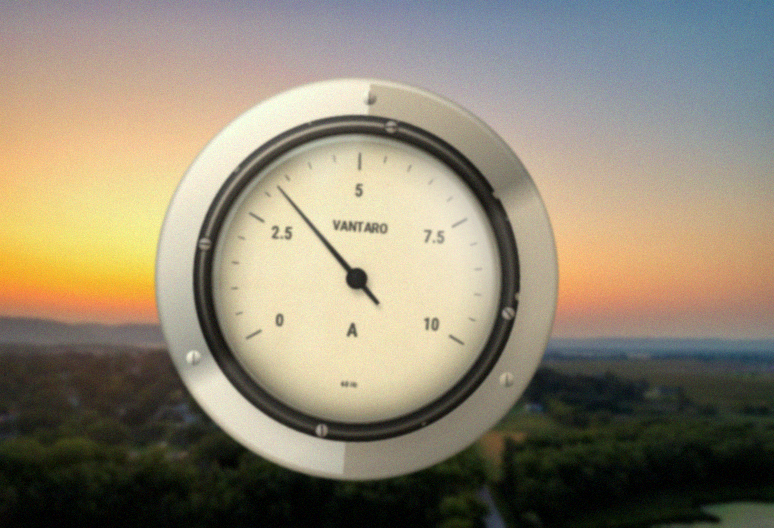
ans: 3.25; A
